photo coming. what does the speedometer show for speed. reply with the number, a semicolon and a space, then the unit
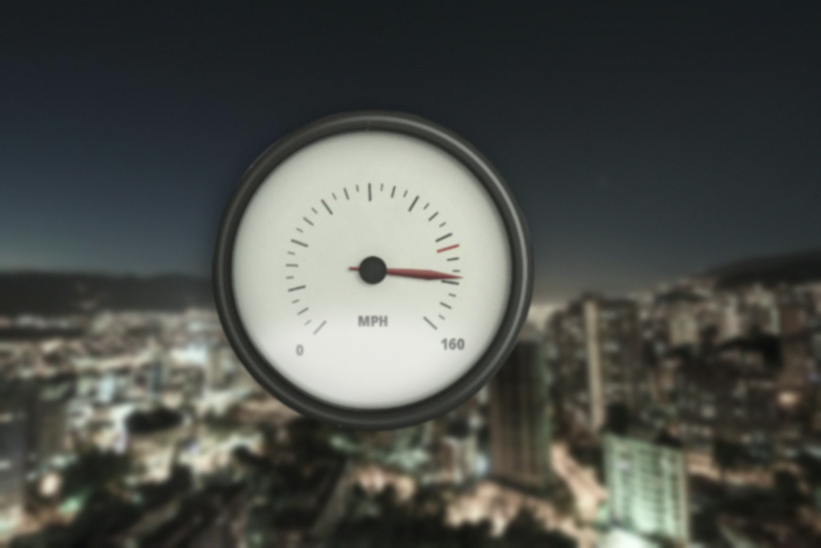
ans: 137.5; mph
